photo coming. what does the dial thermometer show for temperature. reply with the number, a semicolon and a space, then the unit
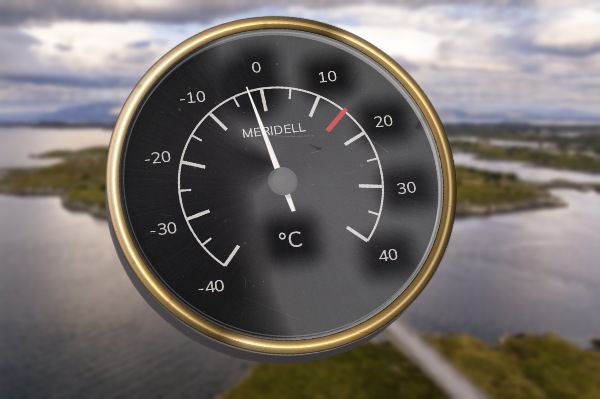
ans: -2.5; °C
